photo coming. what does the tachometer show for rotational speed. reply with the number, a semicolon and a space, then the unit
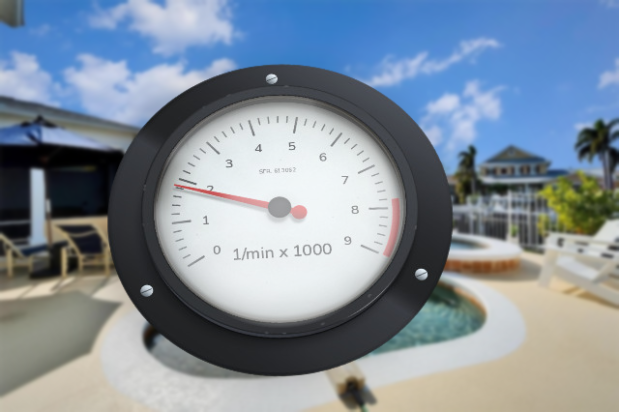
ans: 1800; rpm
